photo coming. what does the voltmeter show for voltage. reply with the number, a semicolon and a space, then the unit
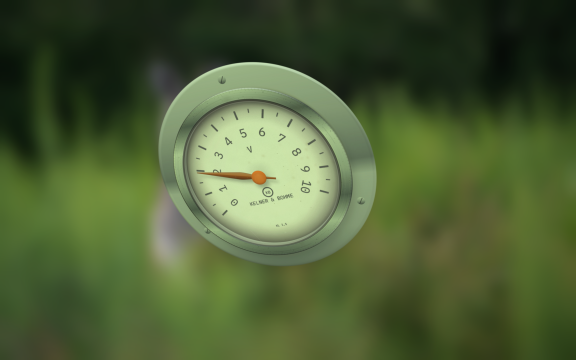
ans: 2; V
